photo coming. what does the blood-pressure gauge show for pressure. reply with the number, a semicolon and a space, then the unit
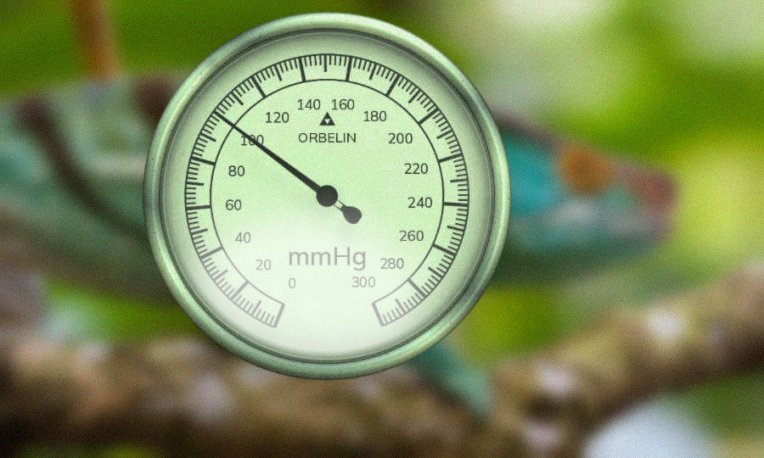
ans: 100; mmHg
